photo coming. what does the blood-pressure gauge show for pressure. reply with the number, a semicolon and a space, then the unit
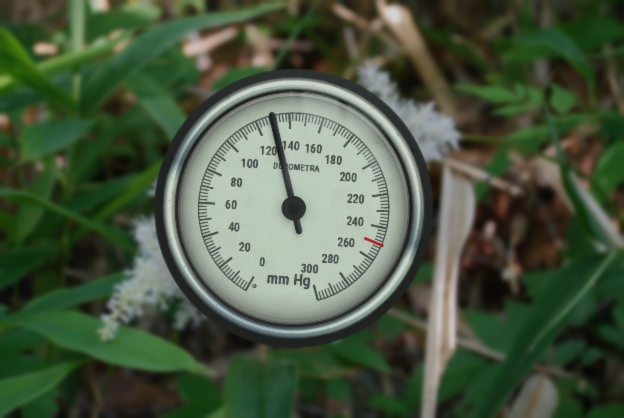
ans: 130; mmHg
